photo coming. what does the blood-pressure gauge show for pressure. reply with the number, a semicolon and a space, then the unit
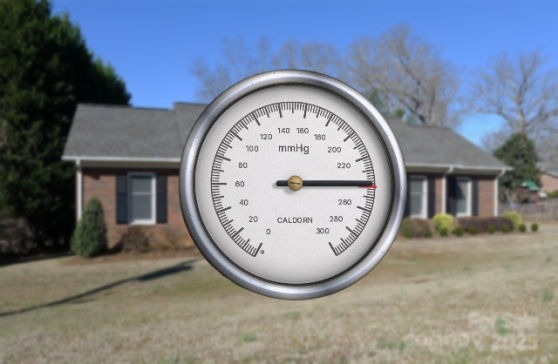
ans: 240; mmHg
